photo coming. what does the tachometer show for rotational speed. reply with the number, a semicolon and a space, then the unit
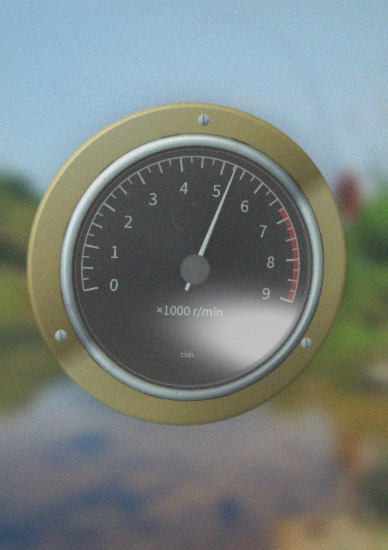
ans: 5250; rpm
